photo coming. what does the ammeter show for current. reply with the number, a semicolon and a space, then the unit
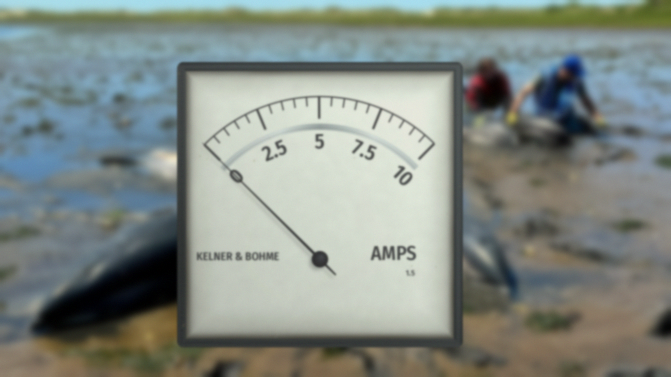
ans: 0; A
